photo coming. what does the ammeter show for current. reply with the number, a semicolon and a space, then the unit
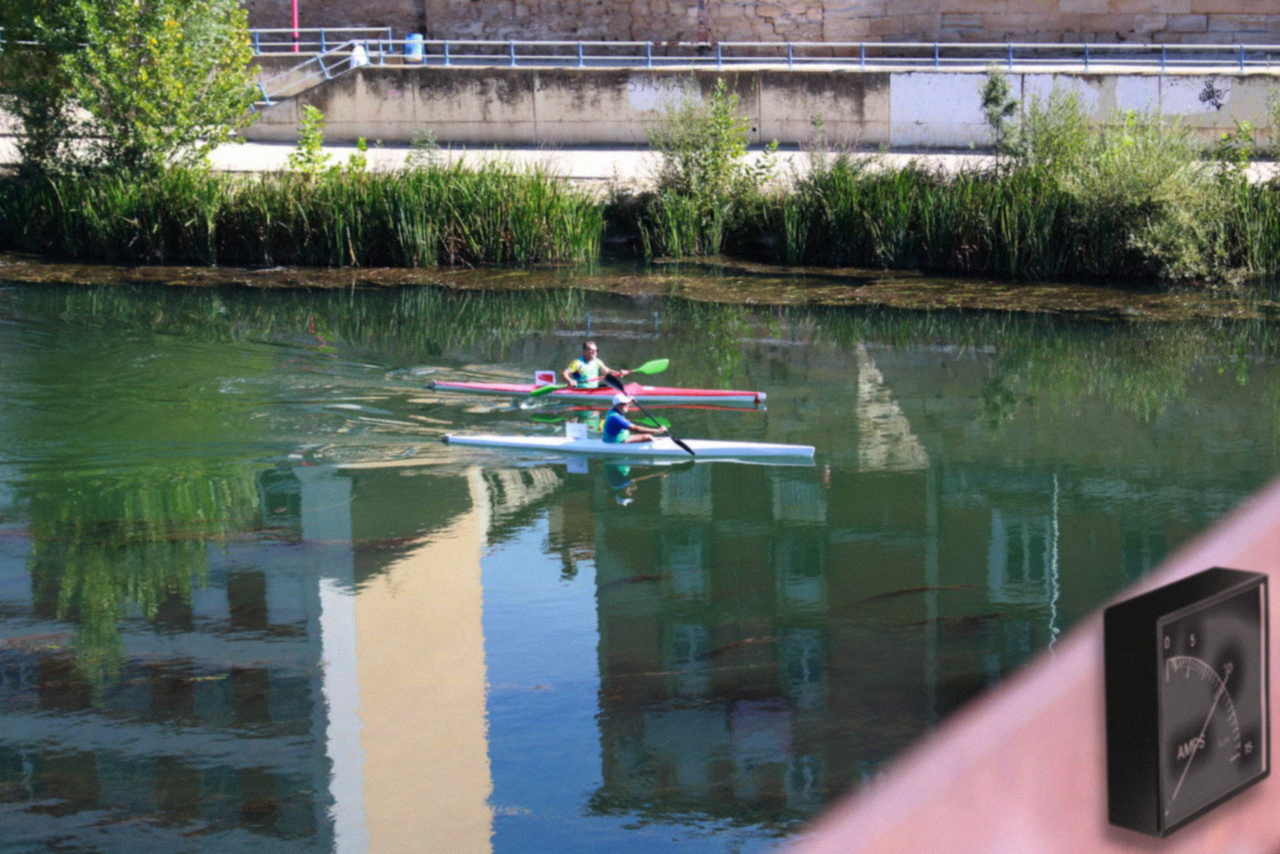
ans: 10; A
